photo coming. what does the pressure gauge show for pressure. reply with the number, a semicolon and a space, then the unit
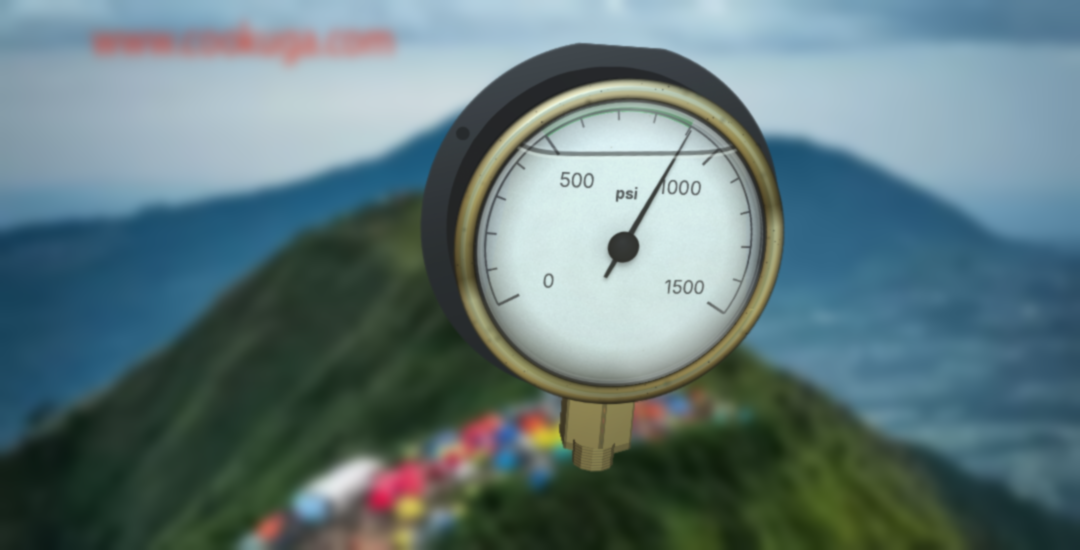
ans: 900; psi
